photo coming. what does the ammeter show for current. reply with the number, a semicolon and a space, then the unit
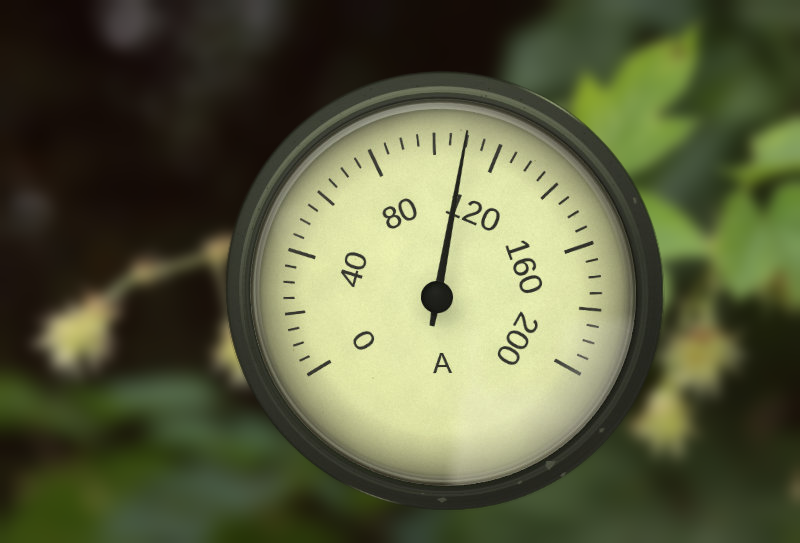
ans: 110; A
